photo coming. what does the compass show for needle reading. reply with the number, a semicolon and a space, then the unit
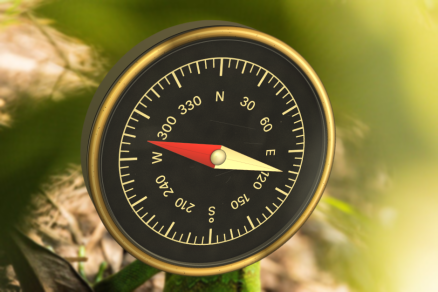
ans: 285; °
